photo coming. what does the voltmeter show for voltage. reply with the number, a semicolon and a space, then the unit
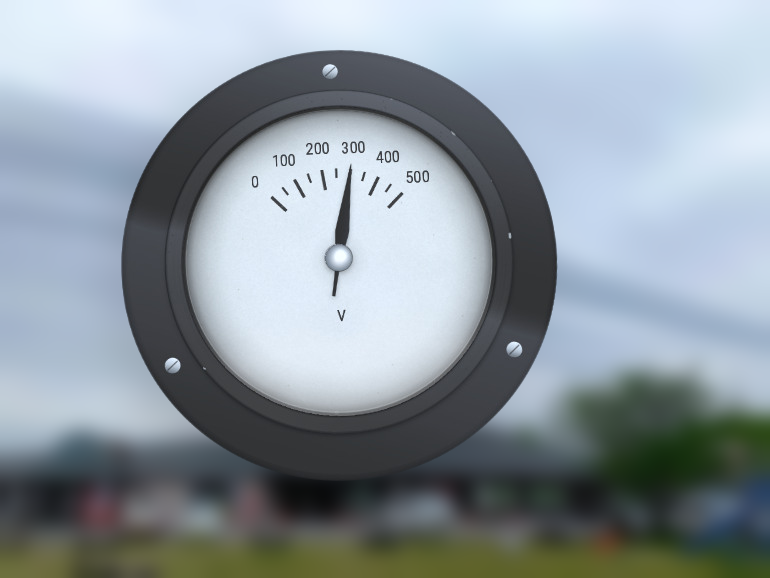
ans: 300; V
